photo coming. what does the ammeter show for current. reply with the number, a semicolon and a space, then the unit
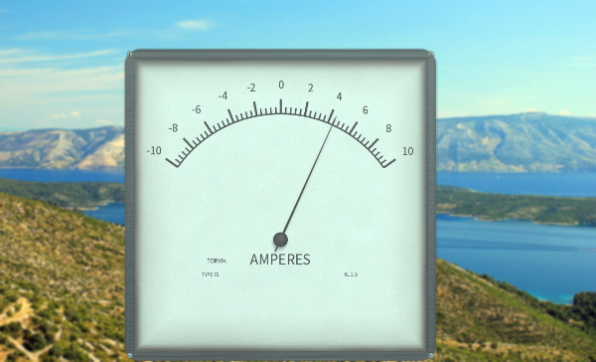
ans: 4.4; A
